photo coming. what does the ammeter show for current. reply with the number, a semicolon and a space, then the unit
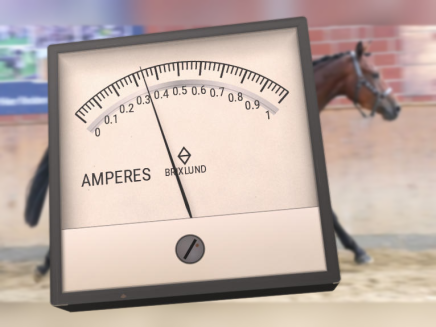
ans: 0.34; A
